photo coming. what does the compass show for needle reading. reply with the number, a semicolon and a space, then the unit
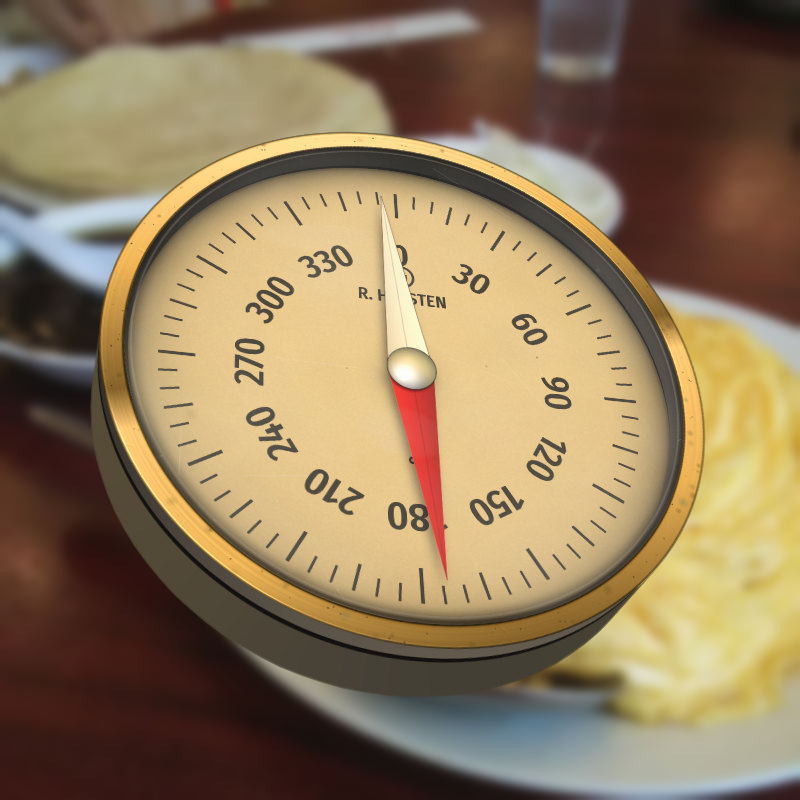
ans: 175; °
